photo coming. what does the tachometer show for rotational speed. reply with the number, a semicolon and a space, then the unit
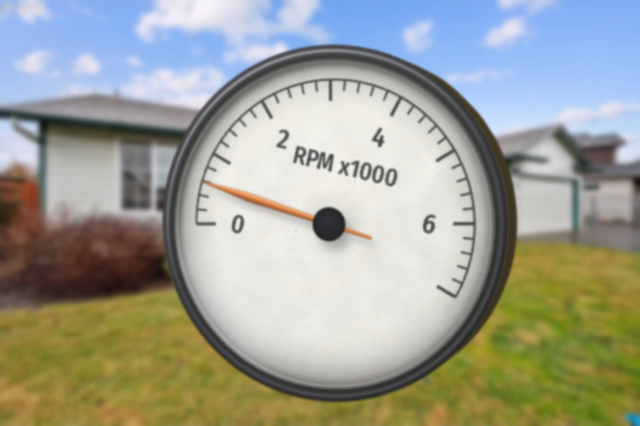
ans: 600; rpm
